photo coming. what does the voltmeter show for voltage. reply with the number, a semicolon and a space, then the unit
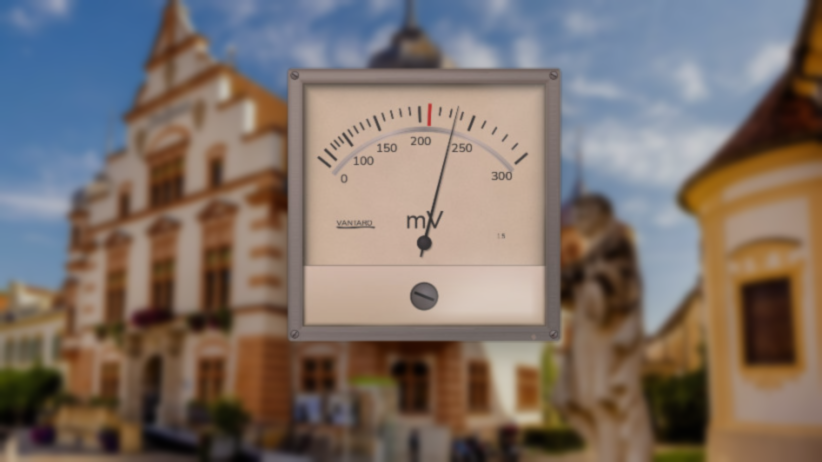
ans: 235; mV
